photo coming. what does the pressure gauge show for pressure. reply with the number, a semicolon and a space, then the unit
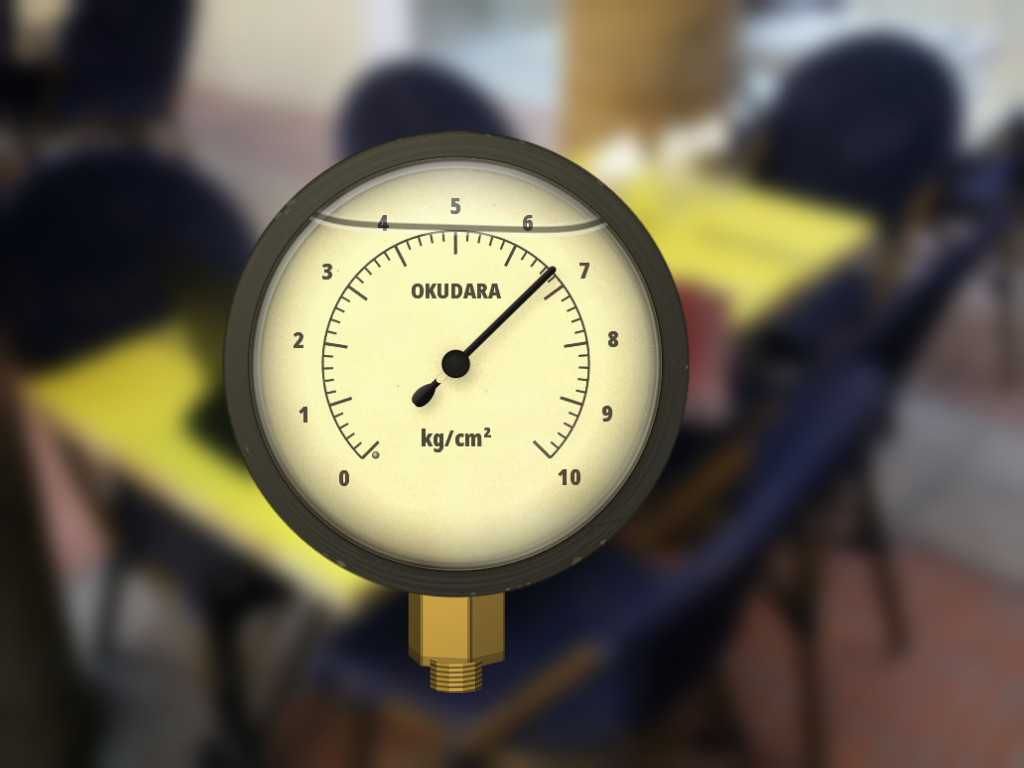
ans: 6.7; kg/cm²
